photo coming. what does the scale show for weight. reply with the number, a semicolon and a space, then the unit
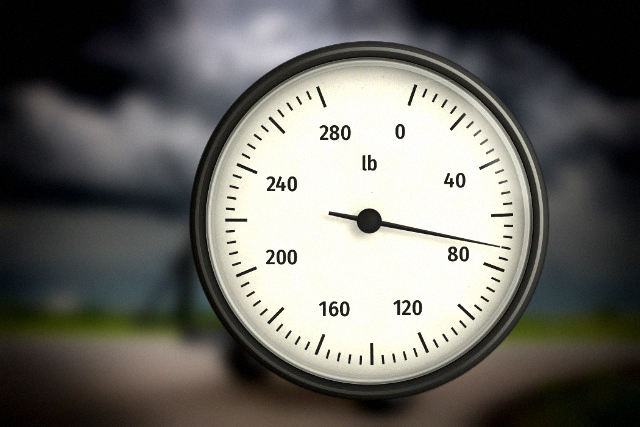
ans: 72; lb
